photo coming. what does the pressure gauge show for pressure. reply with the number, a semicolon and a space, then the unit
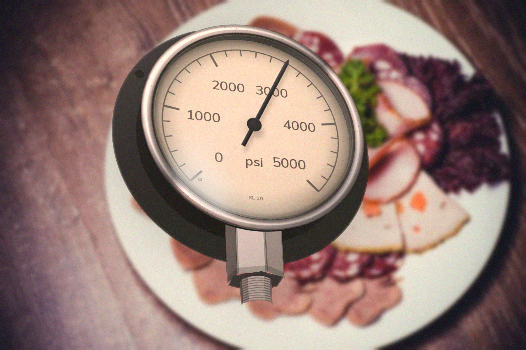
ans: 3000; psi
